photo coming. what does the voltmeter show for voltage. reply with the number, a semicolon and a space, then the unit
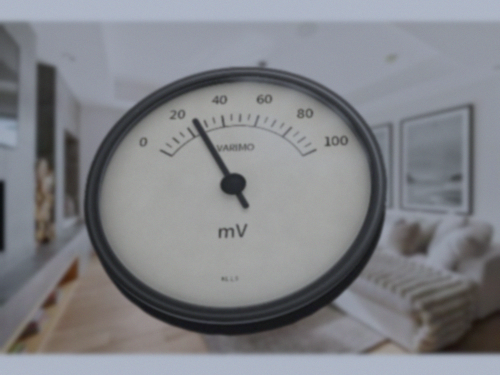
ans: 25; mV
